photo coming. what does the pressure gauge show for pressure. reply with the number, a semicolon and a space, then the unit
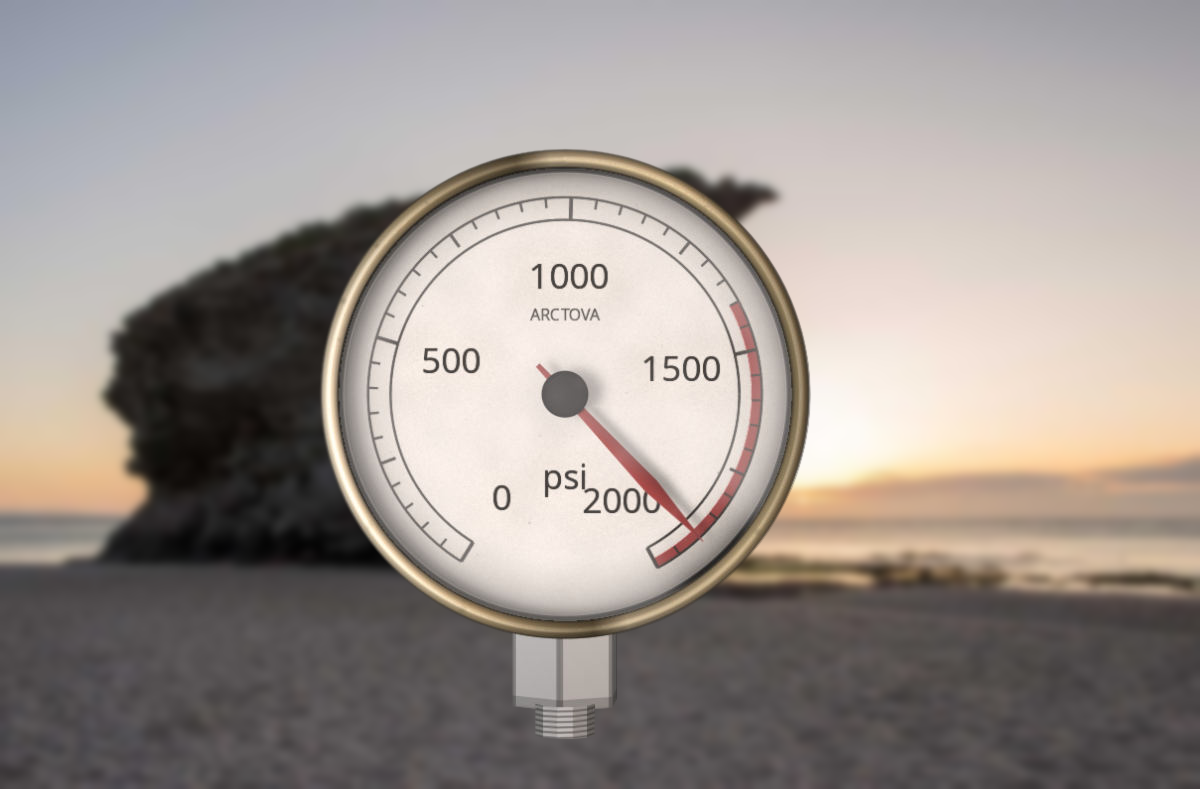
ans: 1900; psi
